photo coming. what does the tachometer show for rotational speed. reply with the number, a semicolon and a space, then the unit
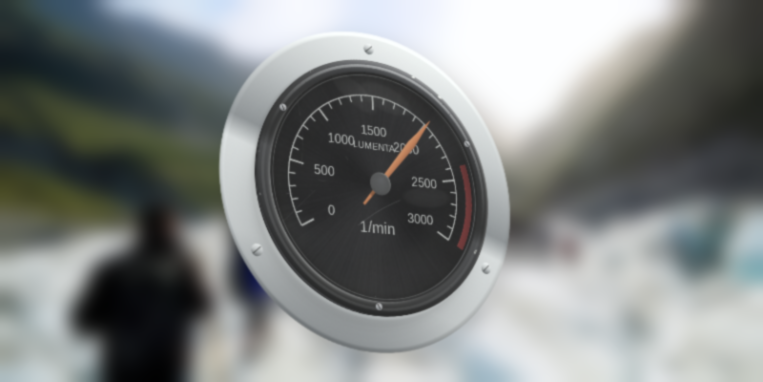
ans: 2000; rpm
